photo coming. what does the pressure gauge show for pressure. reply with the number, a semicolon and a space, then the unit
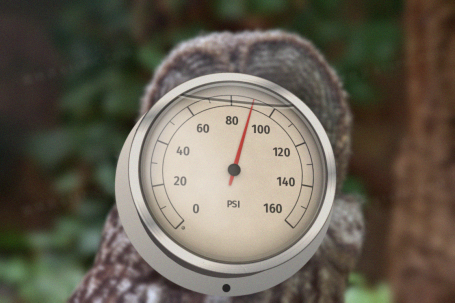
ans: 90; psi
